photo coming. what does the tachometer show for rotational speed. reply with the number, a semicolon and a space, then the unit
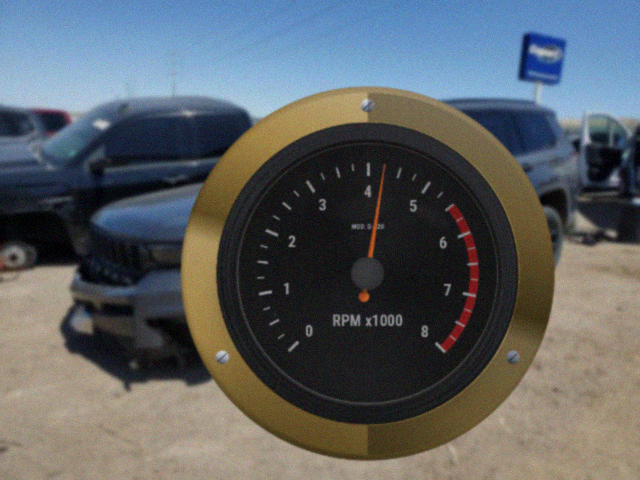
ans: 4250; rpm
